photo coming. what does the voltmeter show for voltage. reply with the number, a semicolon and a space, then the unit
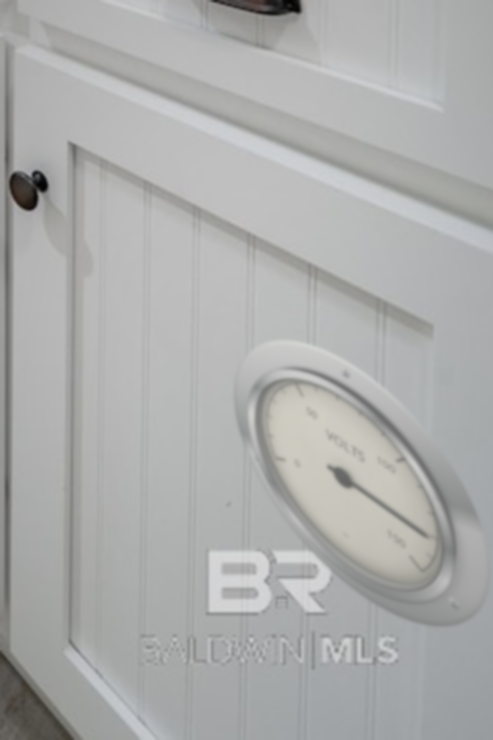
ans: 130; V
